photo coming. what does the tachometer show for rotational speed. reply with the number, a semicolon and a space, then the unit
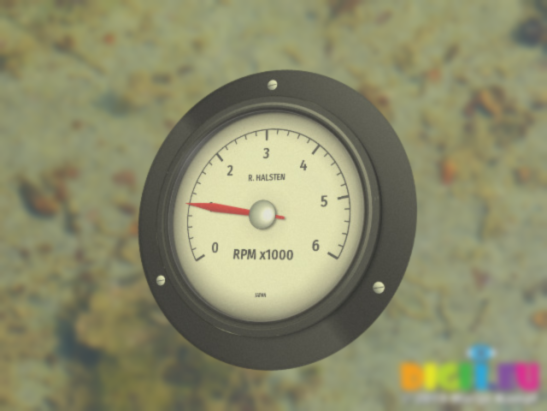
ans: 1000; rpm
